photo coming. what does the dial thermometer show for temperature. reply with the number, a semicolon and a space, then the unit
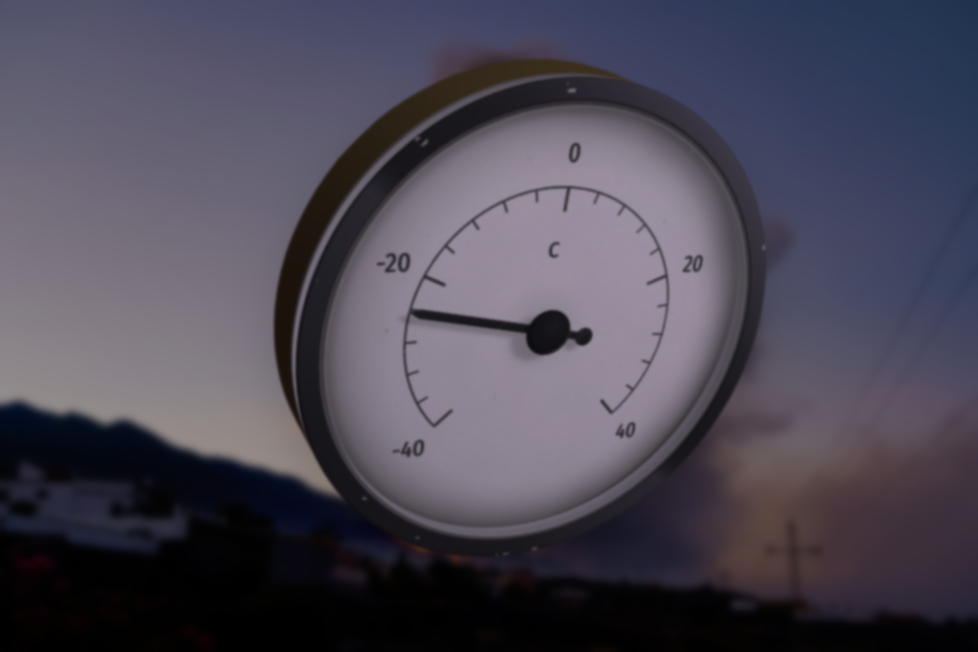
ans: -24; °C
